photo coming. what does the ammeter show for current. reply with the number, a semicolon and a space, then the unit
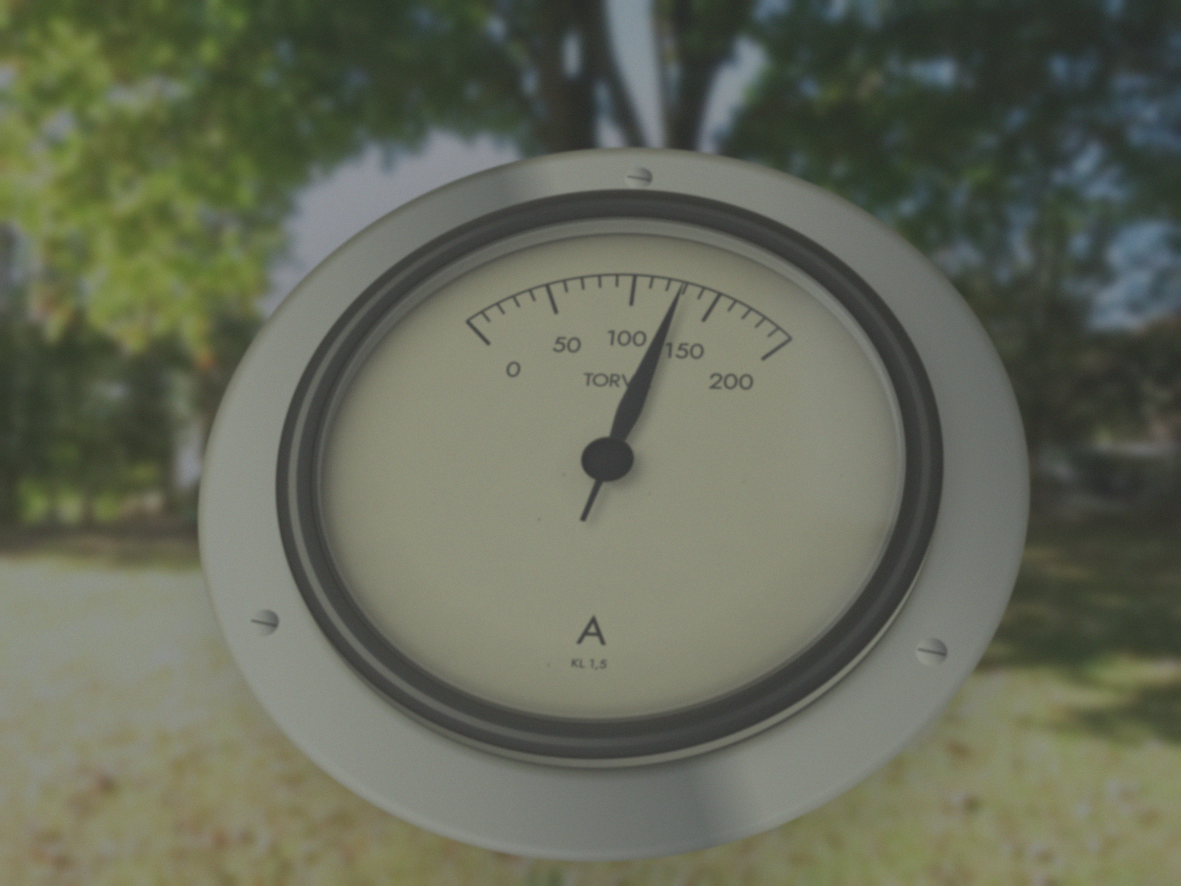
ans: 130; A
